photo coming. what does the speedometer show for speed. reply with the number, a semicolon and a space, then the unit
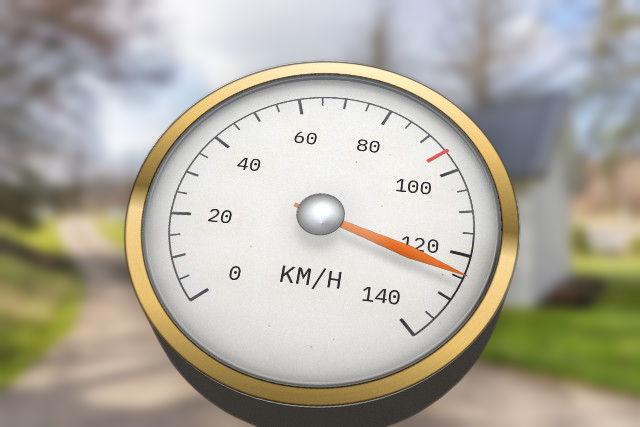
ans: 125; km/h
